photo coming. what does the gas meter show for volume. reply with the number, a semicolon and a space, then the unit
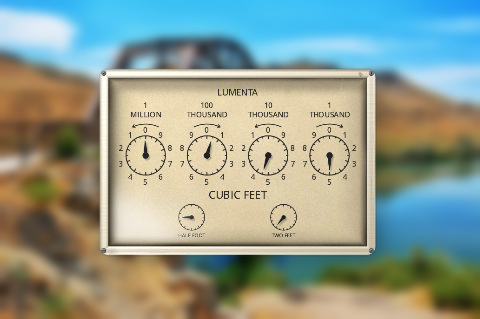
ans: 4500; ft³
